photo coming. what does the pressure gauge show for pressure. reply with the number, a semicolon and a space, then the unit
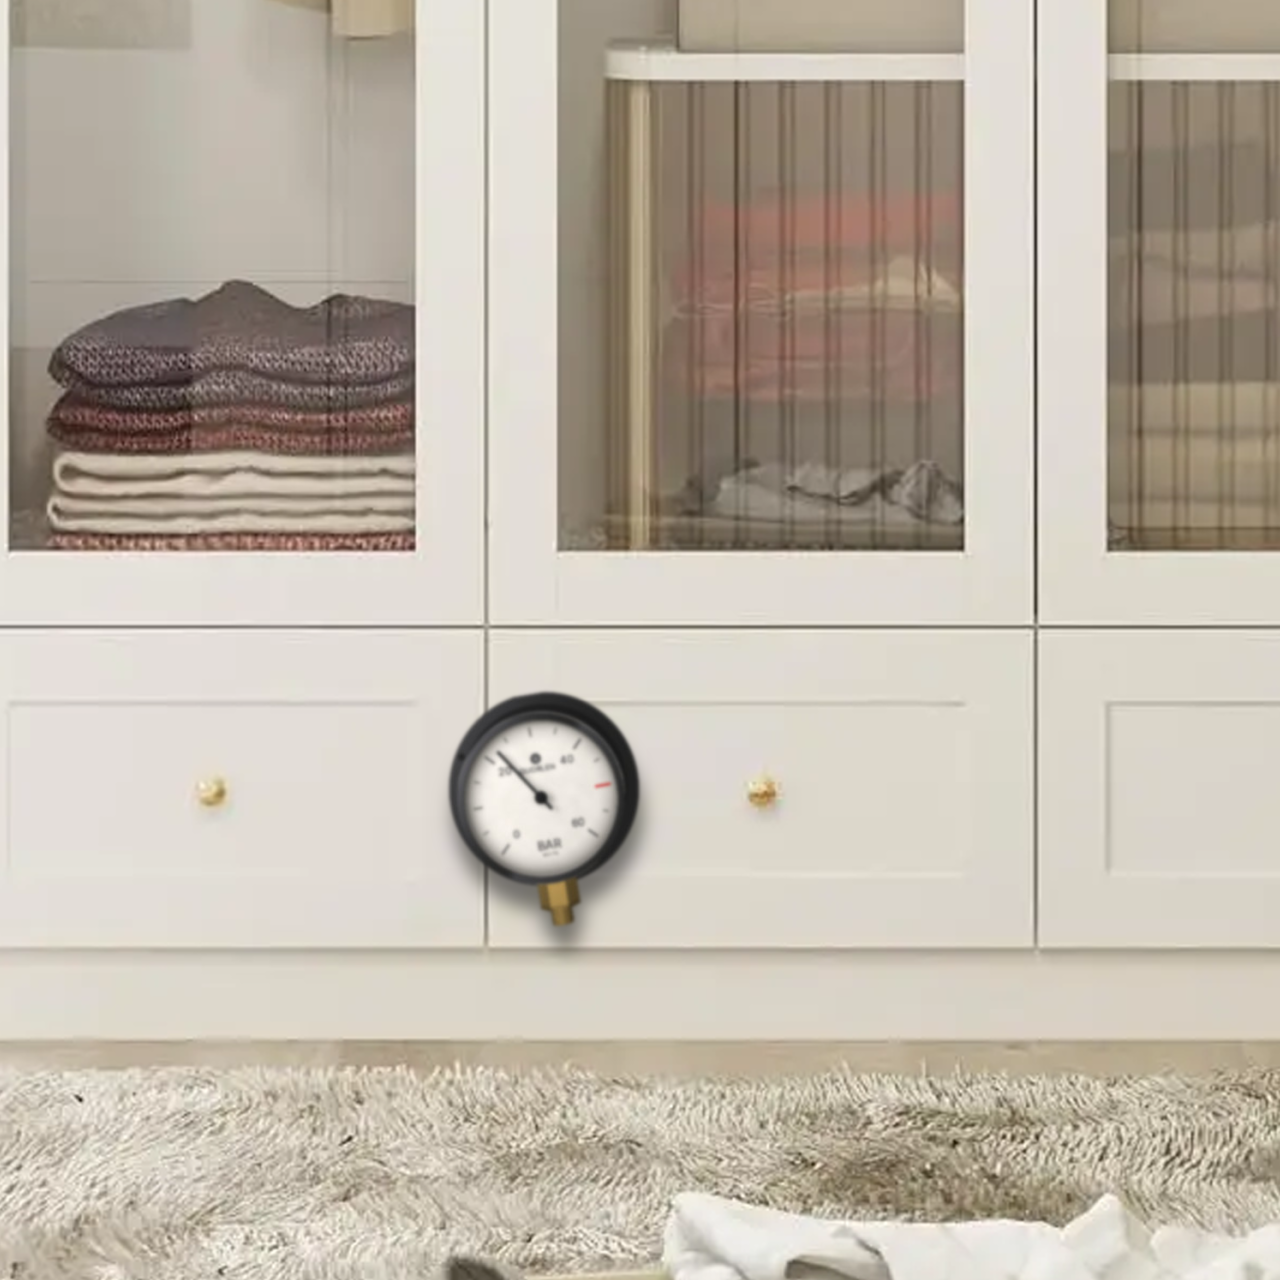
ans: 22.5; bar
